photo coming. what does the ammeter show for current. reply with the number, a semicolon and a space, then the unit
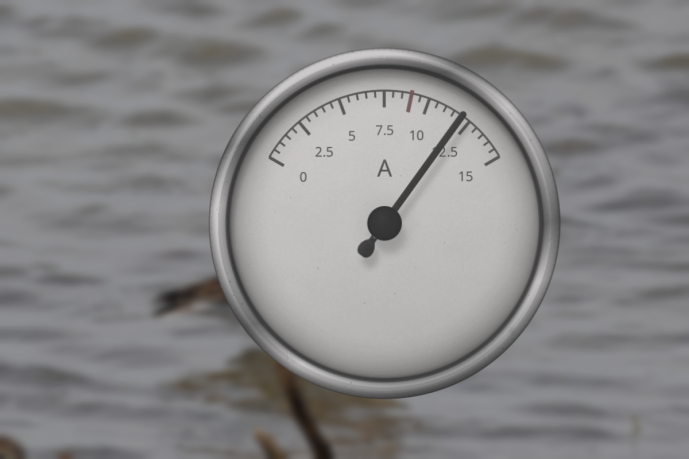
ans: 12; A
